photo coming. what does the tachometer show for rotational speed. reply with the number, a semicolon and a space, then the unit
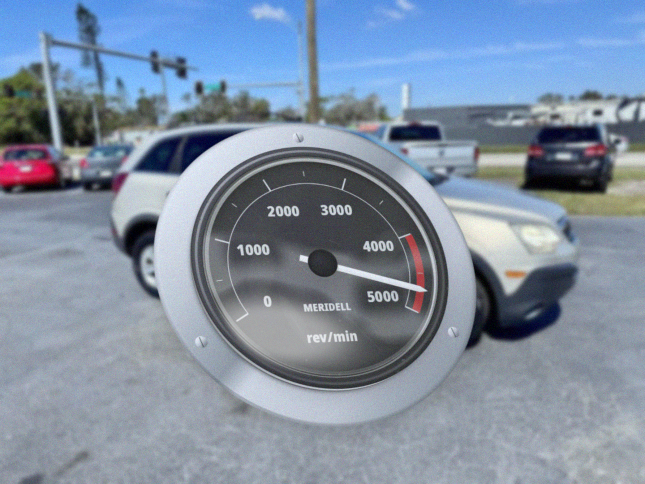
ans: 4750; rpm
